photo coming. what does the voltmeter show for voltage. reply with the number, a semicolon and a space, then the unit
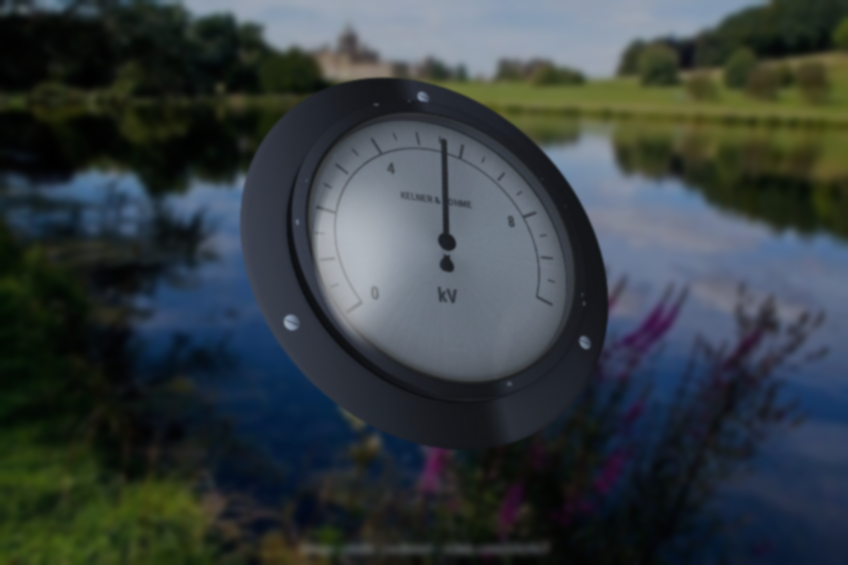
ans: 5.5; kV
